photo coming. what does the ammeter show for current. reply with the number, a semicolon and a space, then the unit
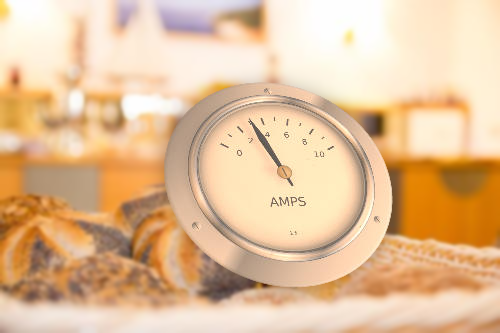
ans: 3; A
